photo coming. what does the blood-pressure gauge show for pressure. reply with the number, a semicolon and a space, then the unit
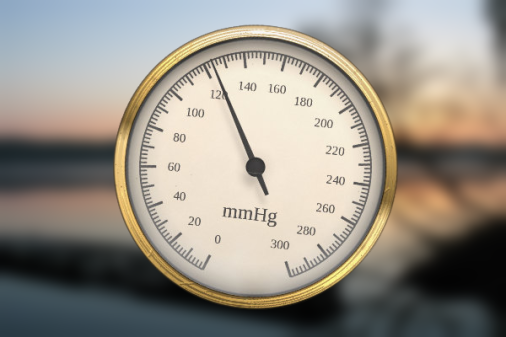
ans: 124; mmHg
